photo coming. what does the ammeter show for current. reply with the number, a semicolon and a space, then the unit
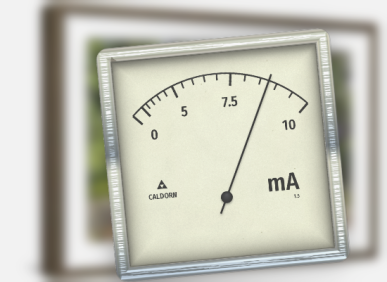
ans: 8.75; mA
